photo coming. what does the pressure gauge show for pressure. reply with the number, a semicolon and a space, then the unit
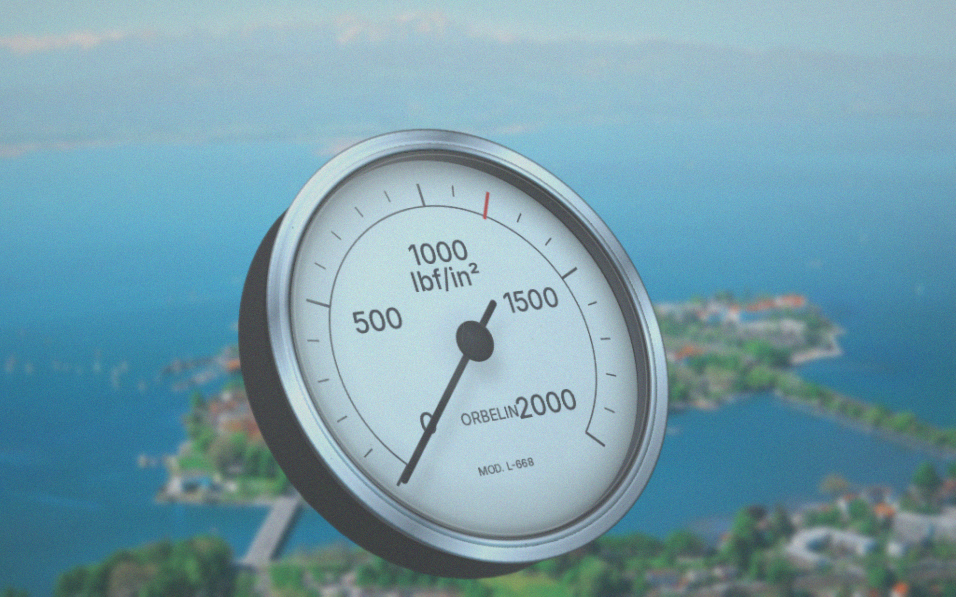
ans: 0; psi
